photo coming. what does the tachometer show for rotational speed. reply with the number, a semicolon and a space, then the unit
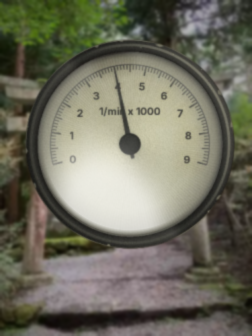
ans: 4000; rpm
